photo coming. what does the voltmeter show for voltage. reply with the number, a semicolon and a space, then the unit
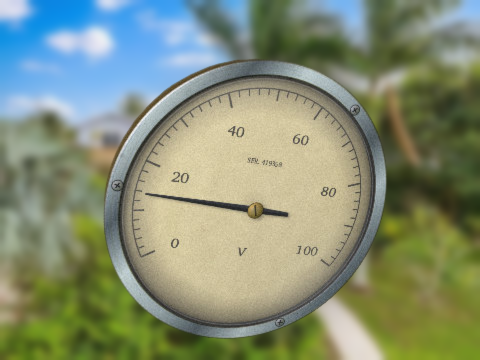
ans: 14; V
